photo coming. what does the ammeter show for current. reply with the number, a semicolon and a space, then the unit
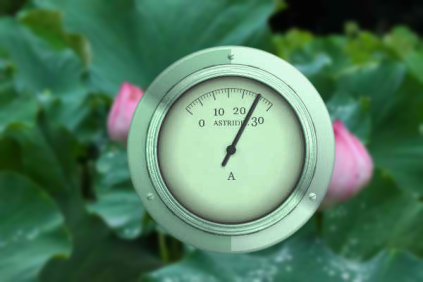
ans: 25; A
